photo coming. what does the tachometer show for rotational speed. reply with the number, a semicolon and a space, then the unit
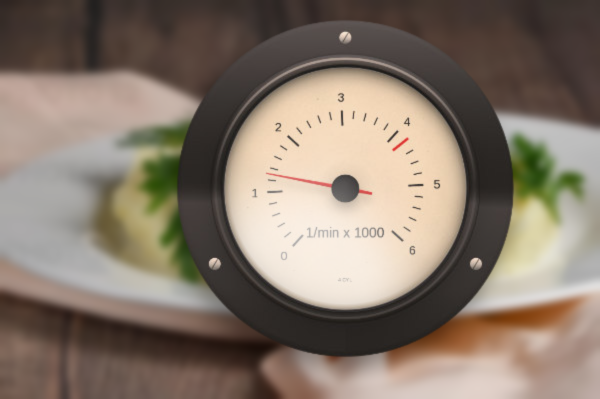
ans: 1300; rpm
